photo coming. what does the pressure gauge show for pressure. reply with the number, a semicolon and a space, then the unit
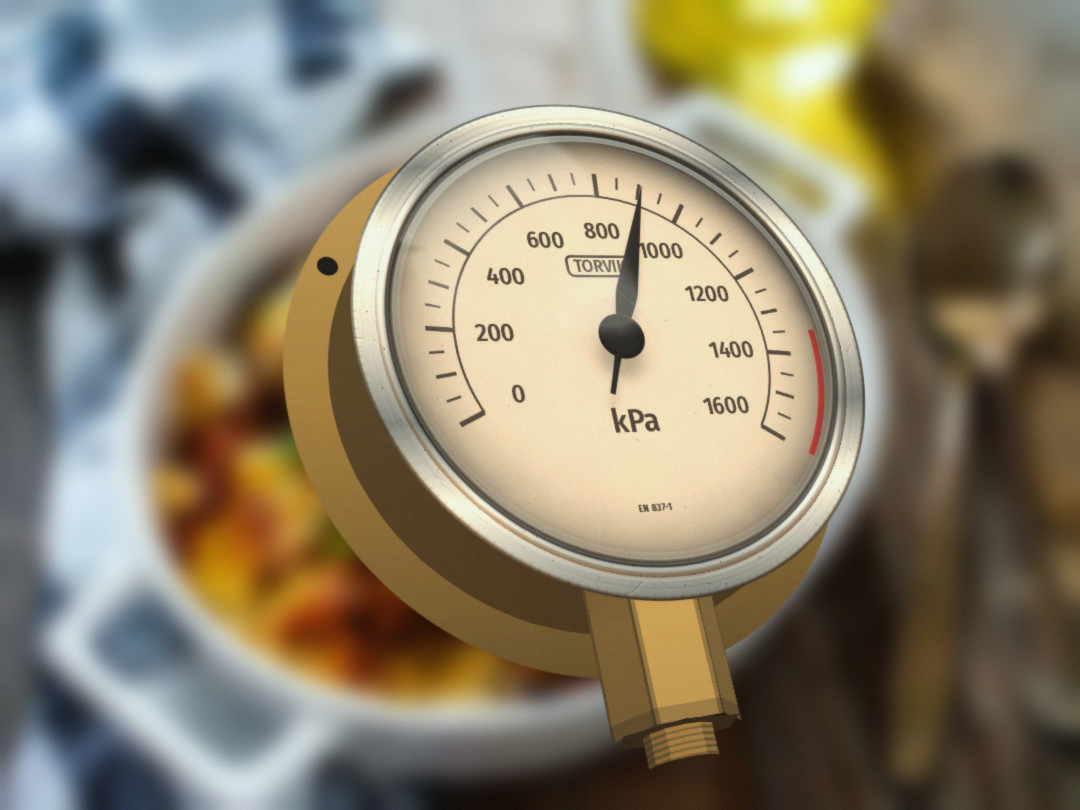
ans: 900; kPa
